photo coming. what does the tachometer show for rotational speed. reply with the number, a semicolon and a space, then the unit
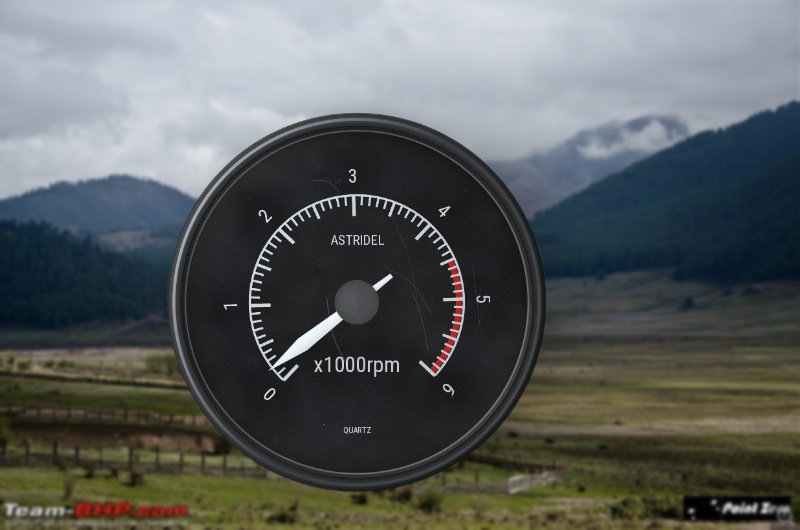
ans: 200; rpm
